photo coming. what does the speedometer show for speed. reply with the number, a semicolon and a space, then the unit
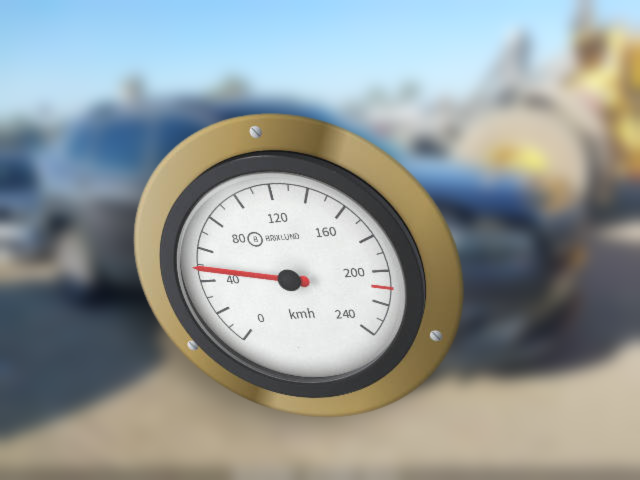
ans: 50; km/h
